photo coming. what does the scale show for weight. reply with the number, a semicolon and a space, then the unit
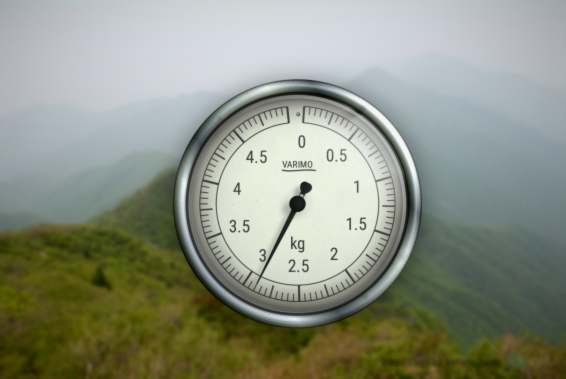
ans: 2.9; kg
